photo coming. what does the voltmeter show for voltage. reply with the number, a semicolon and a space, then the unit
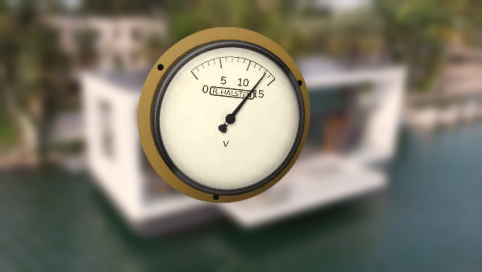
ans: 13; V
